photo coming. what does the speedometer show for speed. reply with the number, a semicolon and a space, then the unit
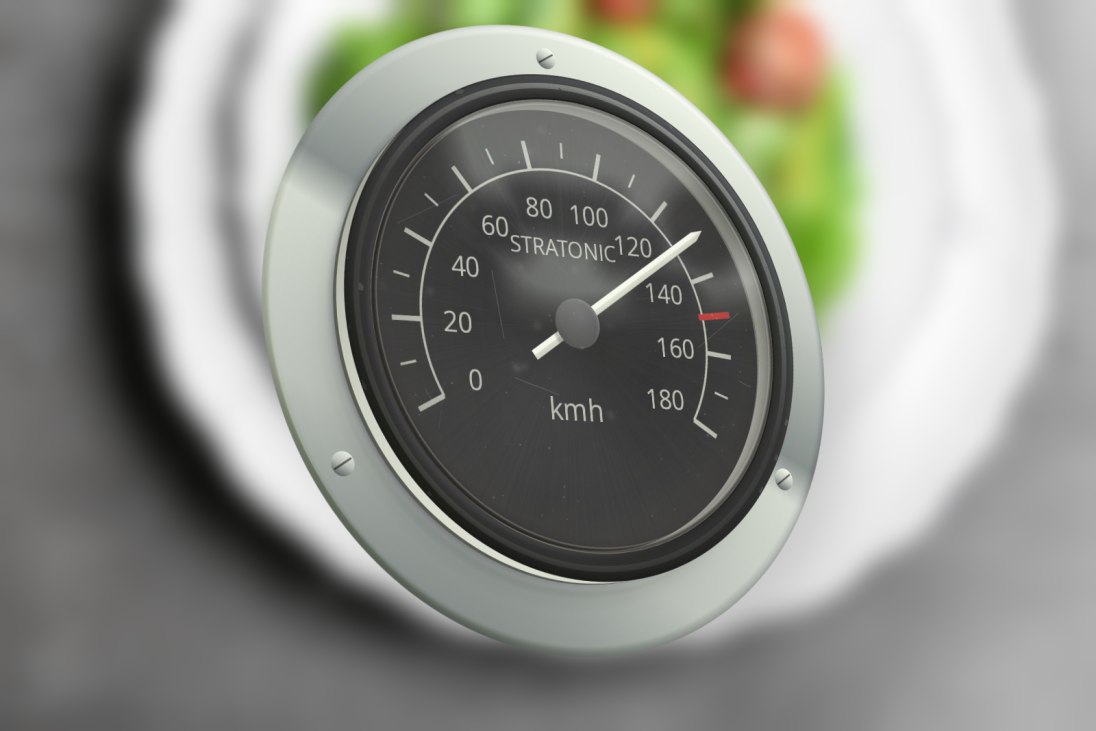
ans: 130; km/h
